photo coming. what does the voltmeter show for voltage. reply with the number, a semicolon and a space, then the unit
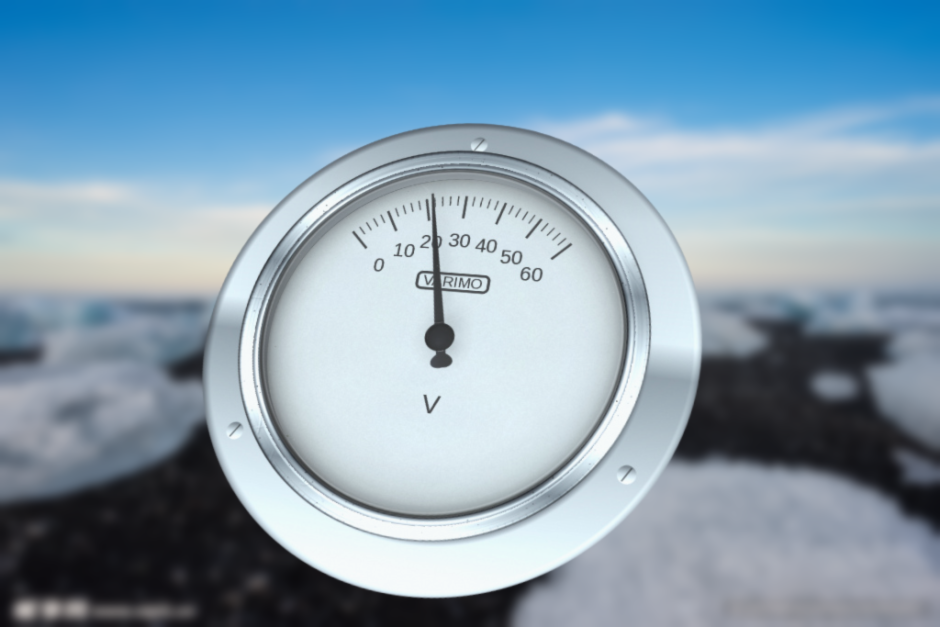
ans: 22; V
